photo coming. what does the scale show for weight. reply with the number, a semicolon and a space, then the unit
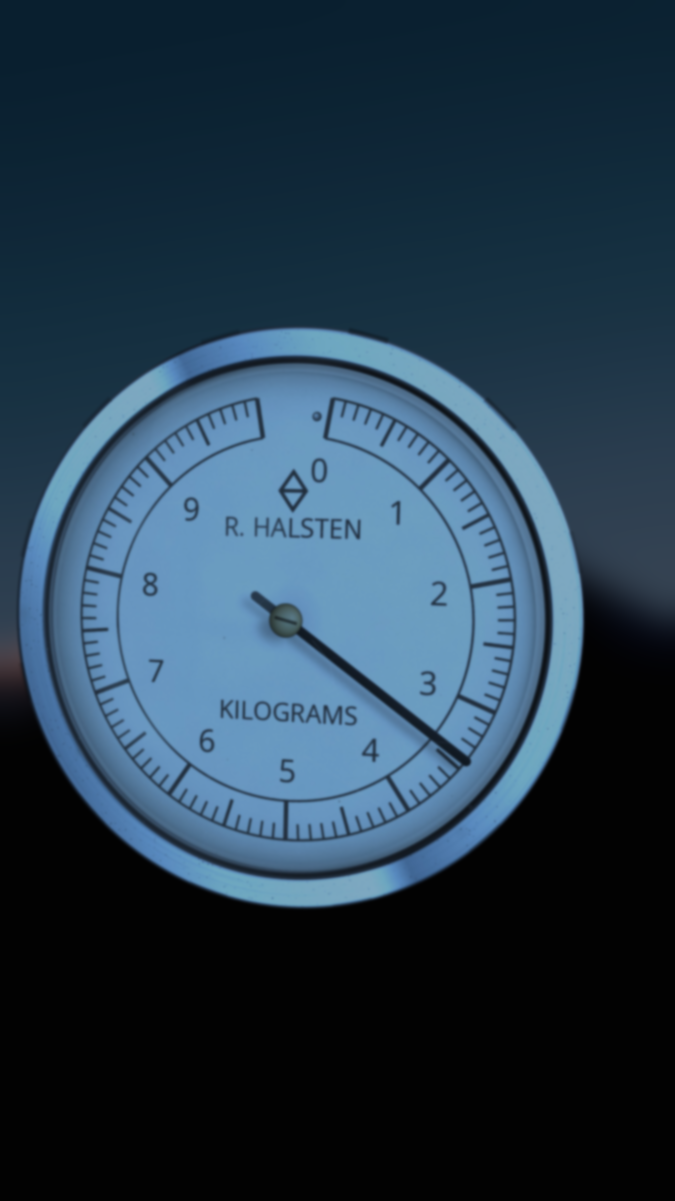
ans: 3.4; kg
